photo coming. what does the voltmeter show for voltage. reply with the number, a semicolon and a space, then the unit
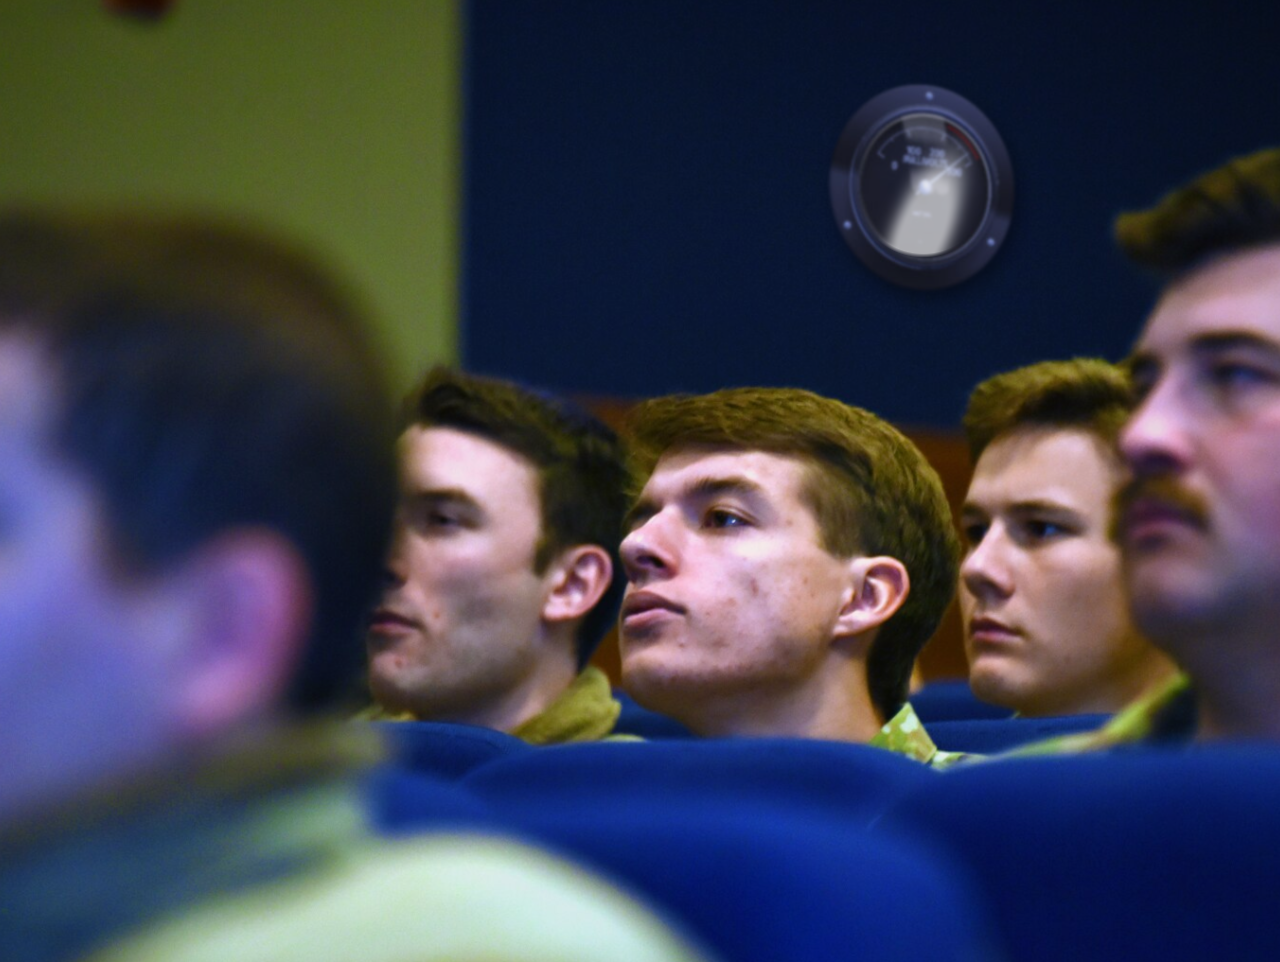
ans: 275; mV
